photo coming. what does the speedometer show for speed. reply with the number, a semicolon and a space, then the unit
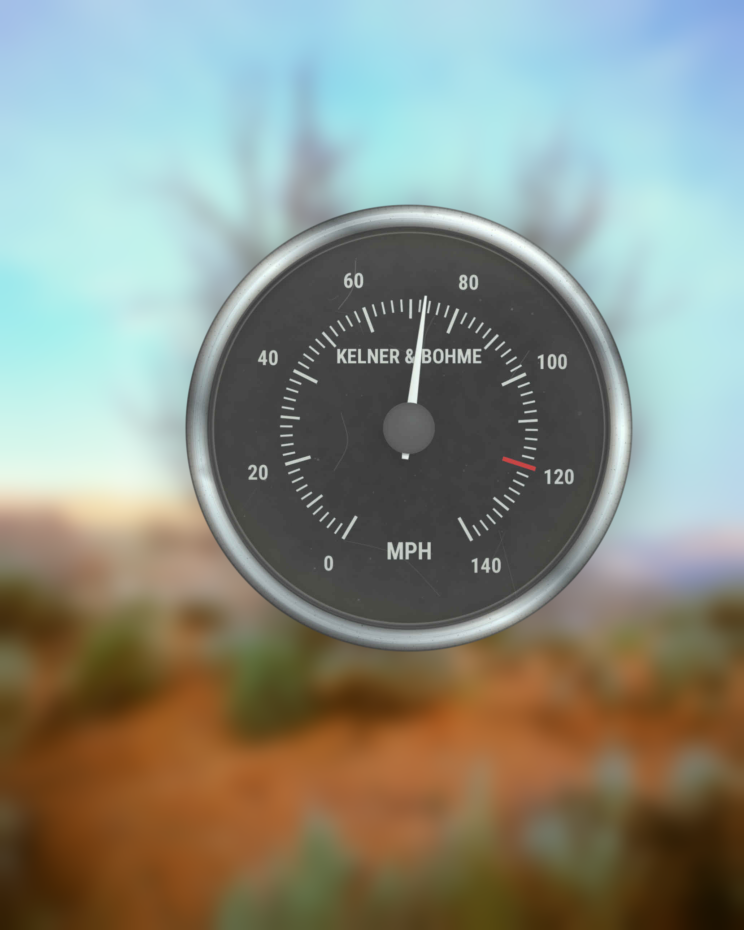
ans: 73; mph
